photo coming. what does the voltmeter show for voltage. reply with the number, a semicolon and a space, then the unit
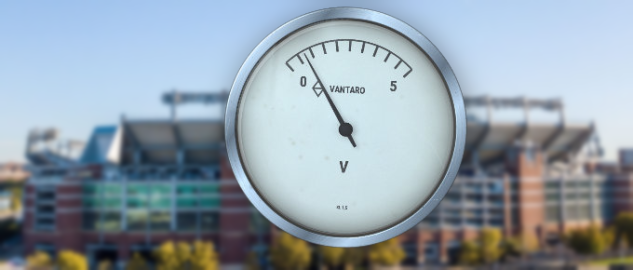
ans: 0.75; V
